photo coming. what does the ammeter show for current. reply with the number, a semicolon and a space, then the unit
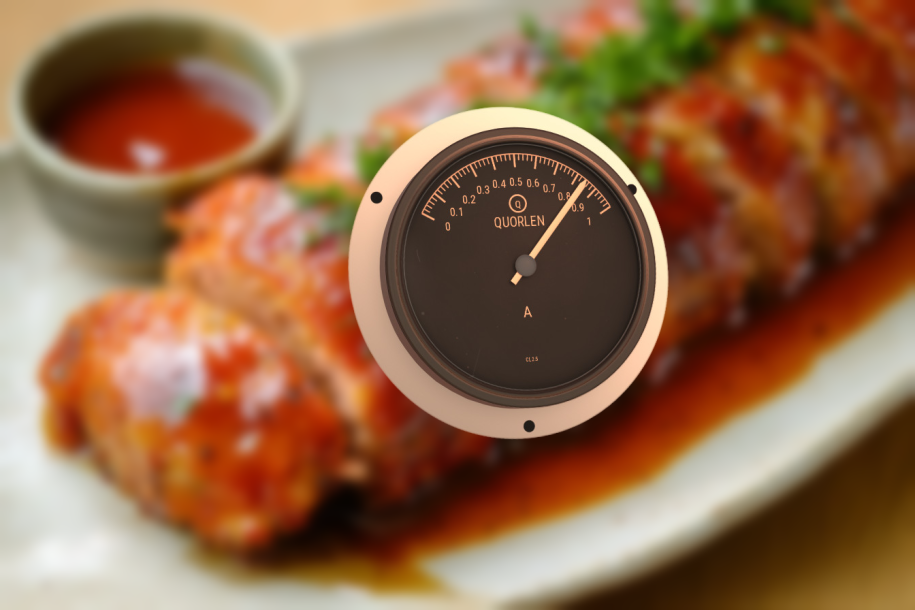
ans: 0.84; A
